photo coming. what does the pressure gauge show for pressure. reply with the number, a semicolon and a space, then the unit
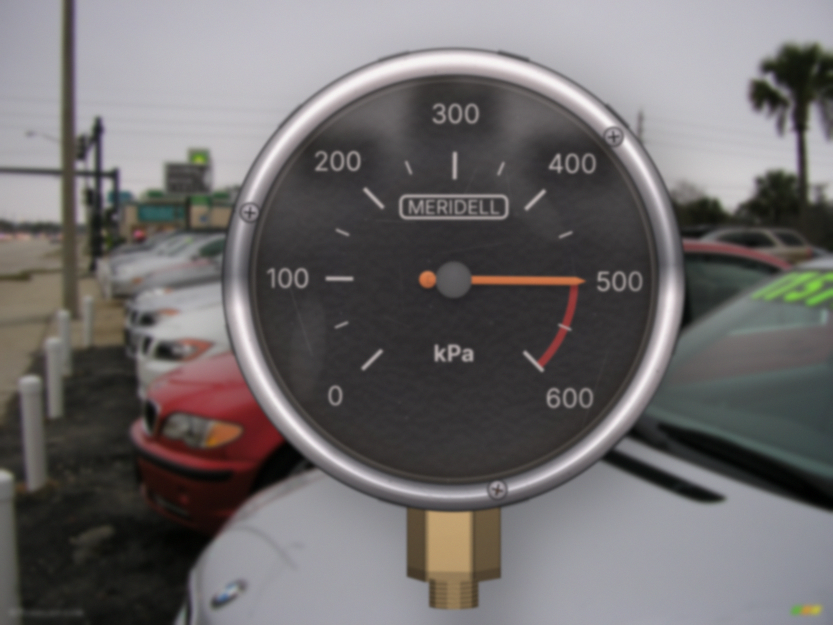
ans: 500; kPa
